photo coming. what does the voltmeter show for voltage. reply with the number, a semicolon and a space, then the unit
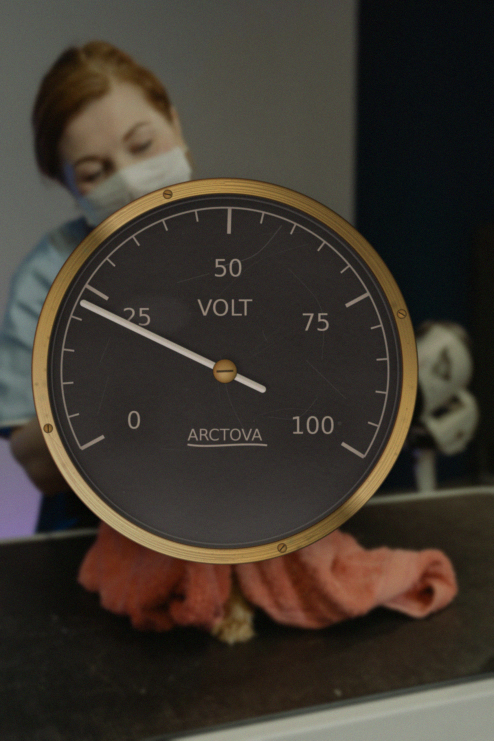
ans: 22.5; V
